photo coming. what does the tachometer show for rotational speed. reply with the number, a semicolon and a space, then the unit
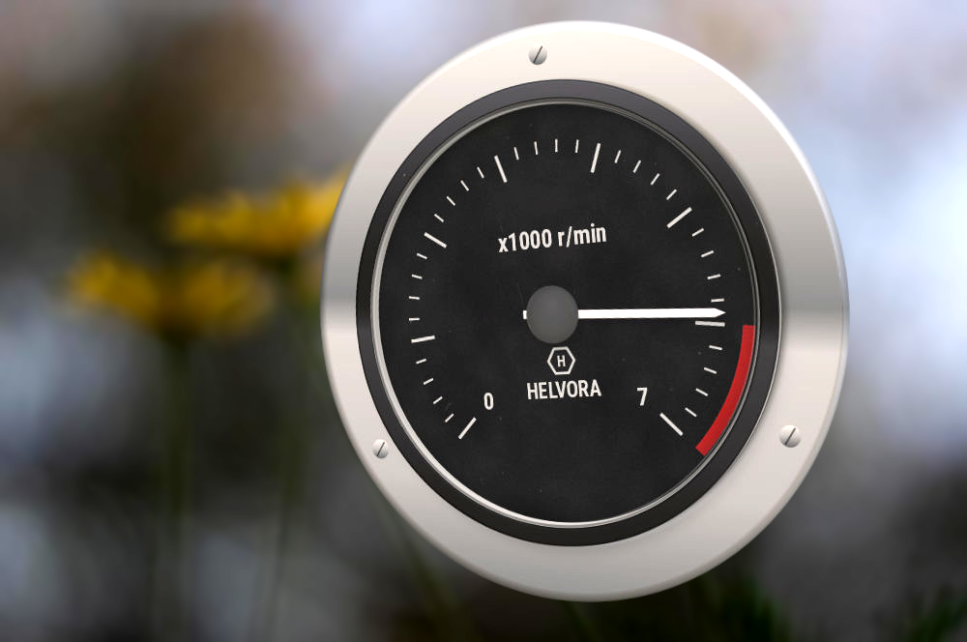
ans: 5900; rpm
